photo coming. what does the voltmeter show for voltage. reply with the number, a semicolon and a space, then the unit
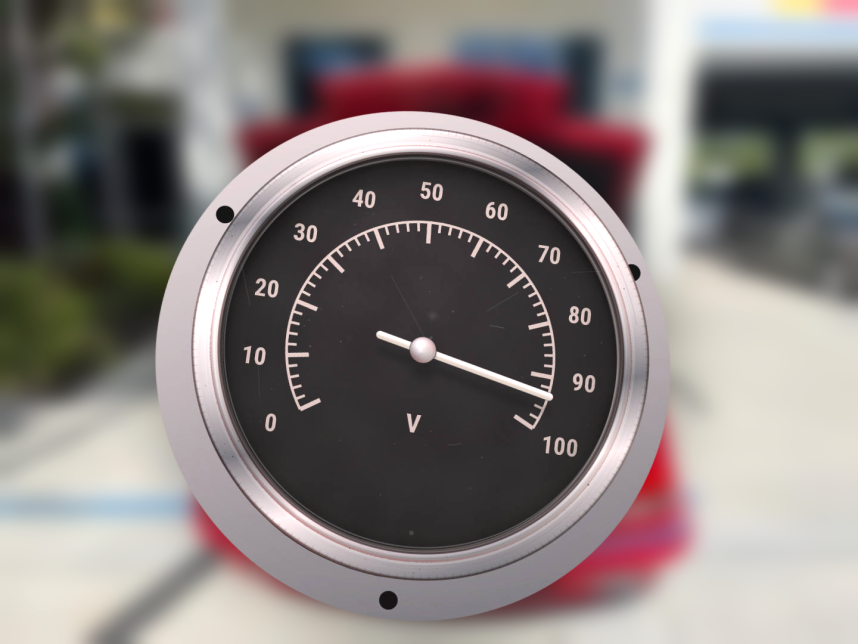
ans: 94; V
